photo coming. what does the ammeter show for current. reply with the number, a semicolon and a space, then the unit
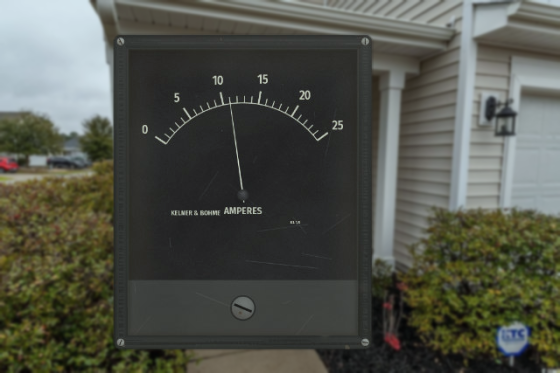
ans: 11; A
